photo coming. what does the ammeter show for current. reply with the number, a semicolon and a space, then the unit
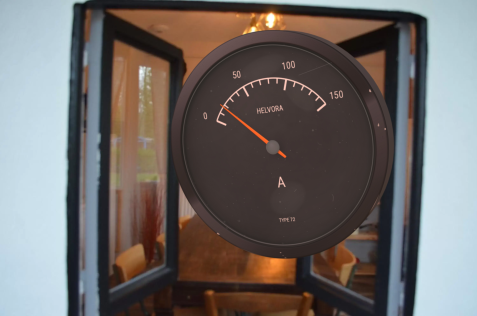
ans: 20; A
